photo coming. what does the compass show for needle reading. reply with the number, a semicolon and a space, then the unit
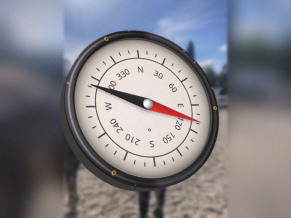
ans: 110; °
